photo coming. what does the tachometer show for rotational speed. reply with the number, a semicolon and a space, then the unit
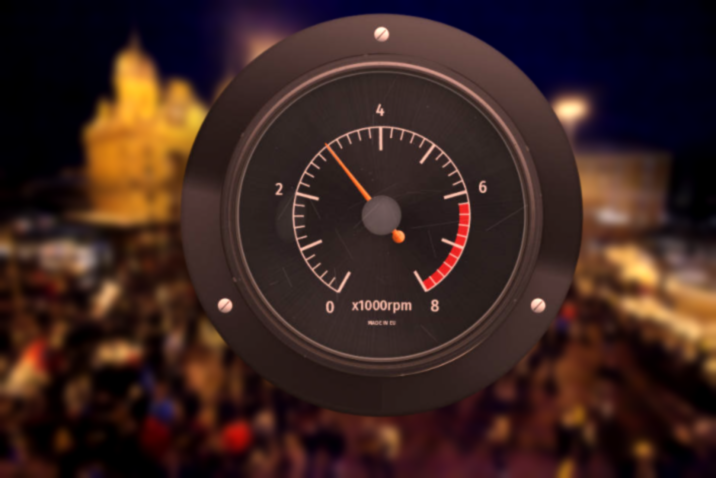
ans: 3000; rpm
